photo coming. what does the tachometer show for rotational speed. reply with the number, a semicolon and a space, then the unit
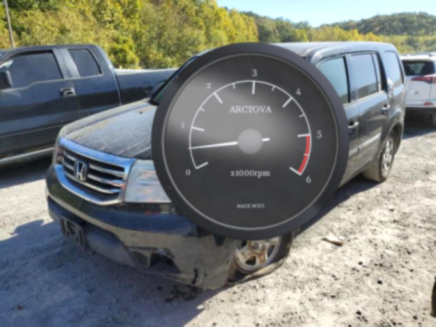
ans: 500; rpm
